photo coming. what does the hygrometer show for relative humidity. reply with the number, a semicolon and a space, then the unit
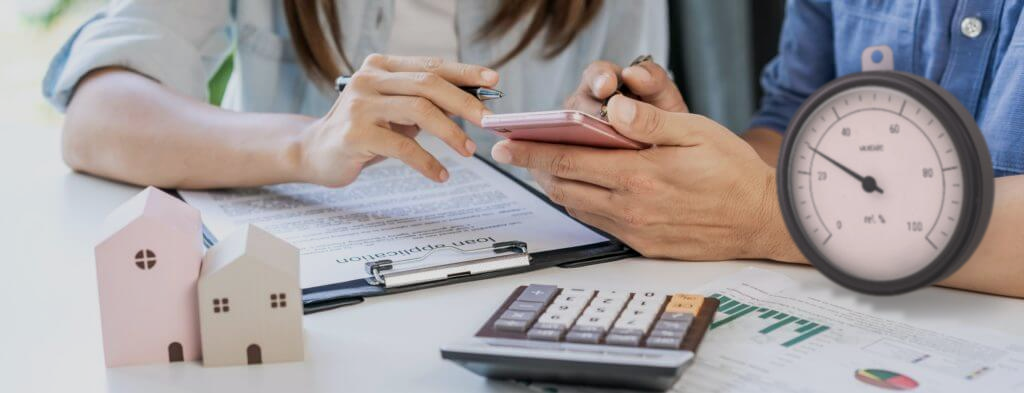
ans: 28; %
